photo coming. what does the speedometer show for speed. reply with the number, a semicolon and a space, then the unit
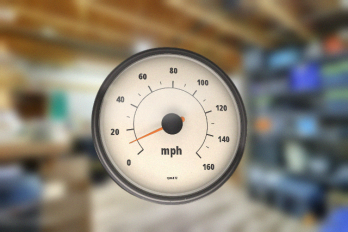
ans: 10; mph
